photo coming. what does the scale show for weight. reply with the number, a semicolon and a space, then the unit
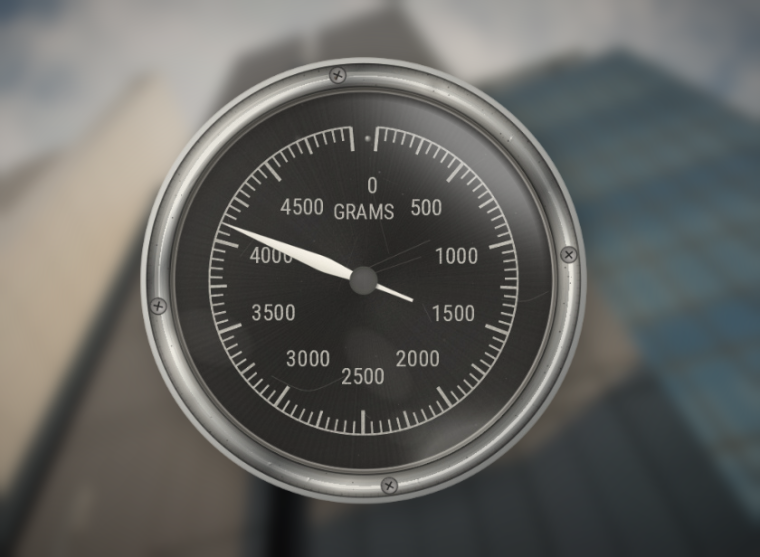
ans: 4100; g
